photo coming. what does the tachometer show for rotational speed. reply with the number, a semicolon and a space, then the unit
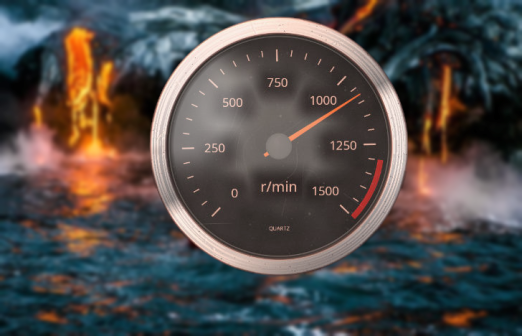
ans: 1075; rpm
